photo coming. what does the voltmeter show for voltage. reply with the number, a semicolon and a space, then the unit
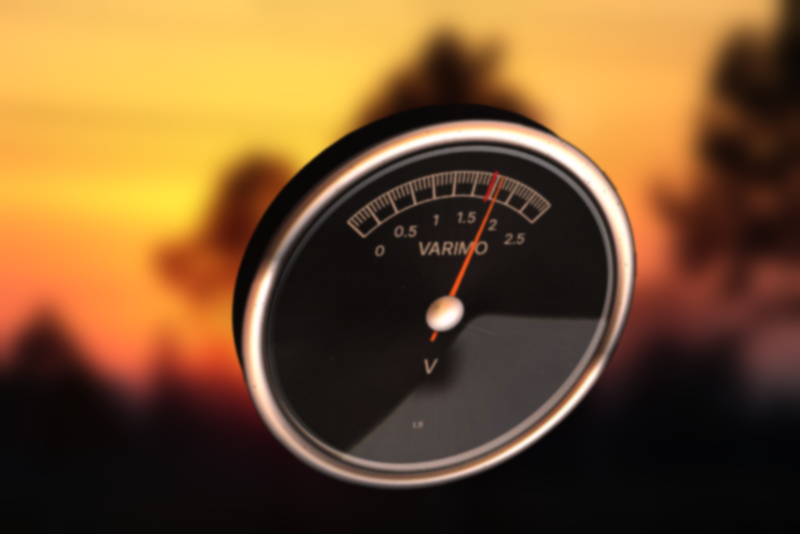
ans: 1.75; V
